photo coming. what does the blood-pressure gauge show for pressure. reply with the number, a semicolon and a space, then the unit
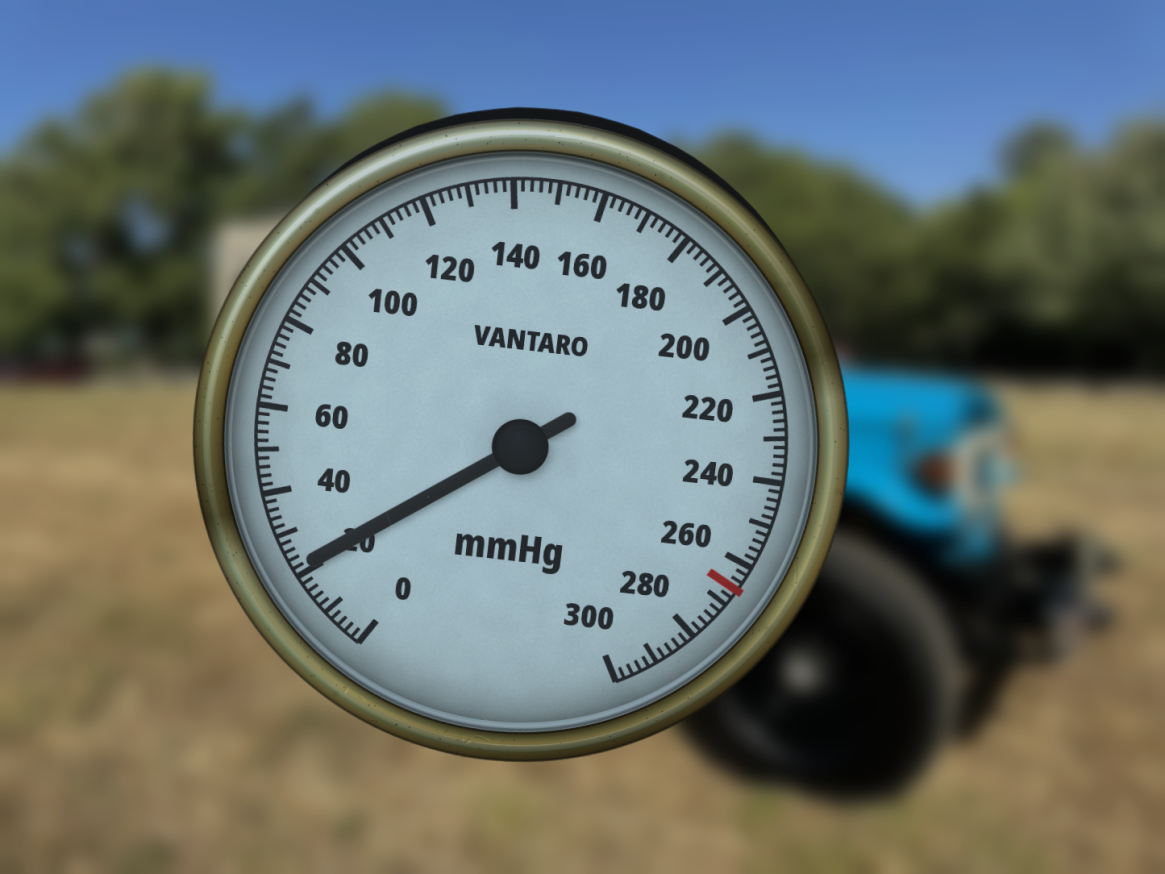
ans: 22; mmHg
